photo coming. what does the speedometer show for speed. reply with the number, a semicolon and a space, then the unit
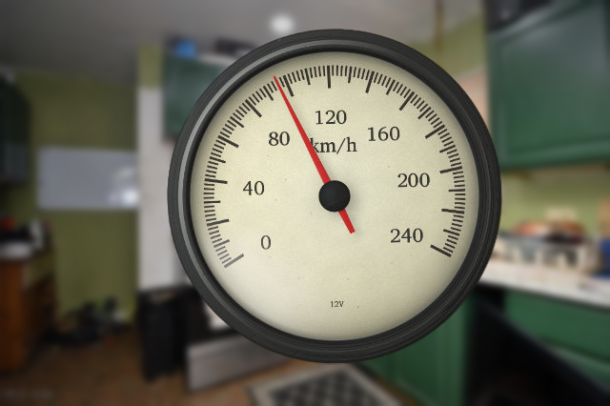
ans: 96; km/h
